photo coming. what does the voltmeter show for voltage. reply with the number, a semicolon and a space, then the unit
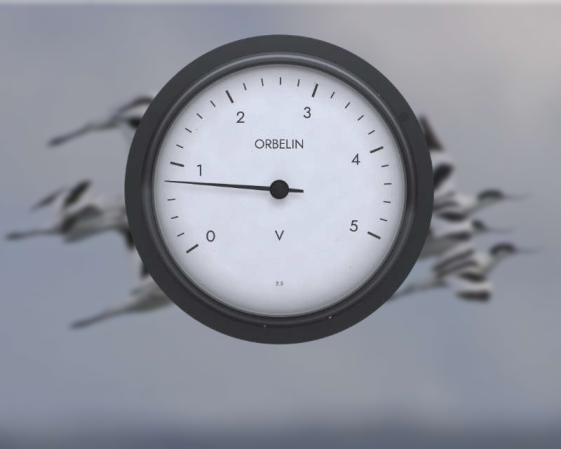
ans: 0.8; V
